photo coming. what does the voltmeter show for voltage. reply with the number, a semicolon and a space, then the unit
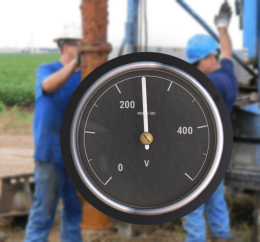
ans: 250; V
